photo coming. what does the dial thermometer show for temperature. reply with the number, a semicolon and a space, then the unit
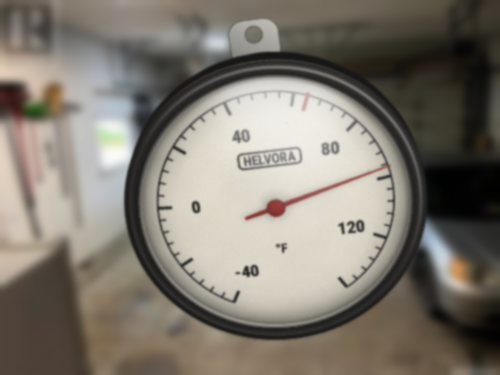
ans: 96; °F
